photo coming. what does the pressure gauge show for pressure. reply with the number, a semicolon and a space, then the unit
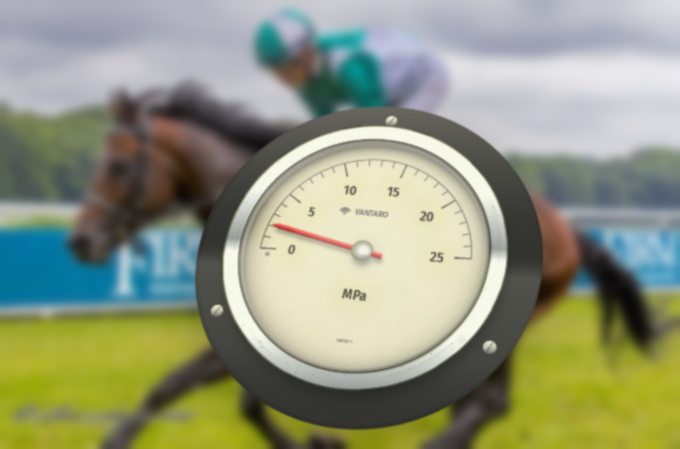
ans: 2; MPa
